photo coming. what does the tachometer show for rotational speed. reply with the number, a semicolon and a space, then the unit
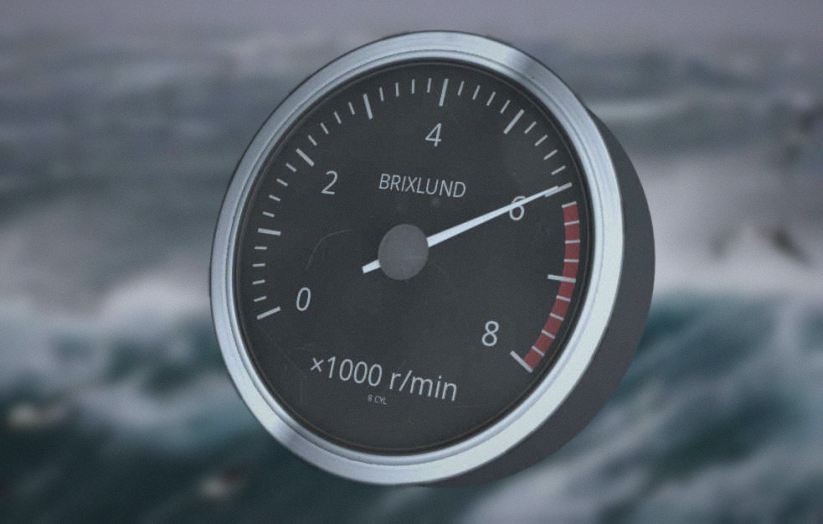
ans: 6000; rpm
